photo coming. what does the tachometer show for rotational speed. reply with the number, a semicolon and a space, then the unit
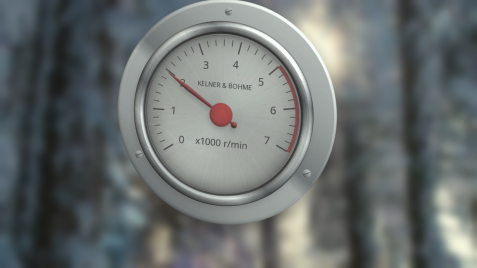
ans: 2000; rpm
